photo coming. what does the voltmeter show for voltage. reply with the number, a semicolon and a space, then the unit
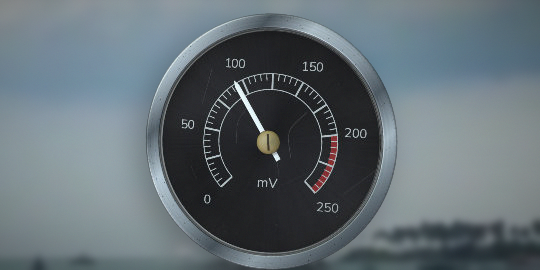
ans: 95; mV
